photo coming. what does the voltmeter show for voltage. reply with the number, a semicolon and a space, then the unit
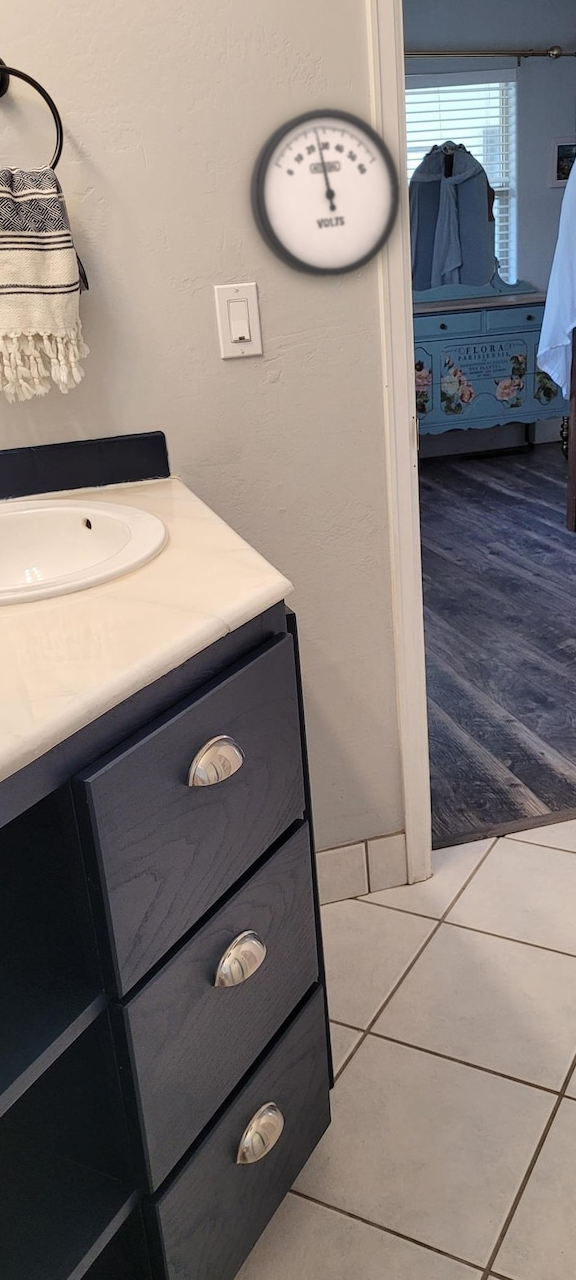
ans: 25; V
